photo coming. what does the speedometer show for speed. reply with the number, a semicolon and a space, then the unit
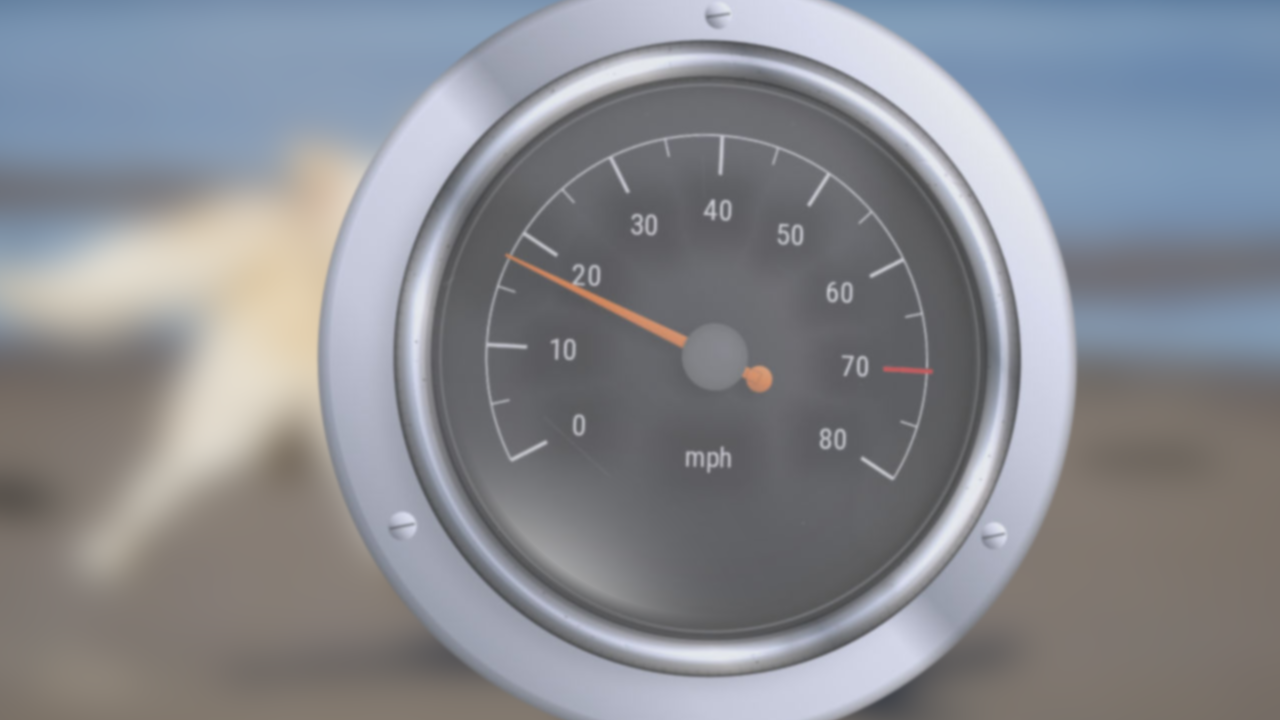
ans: 17.5; mph
